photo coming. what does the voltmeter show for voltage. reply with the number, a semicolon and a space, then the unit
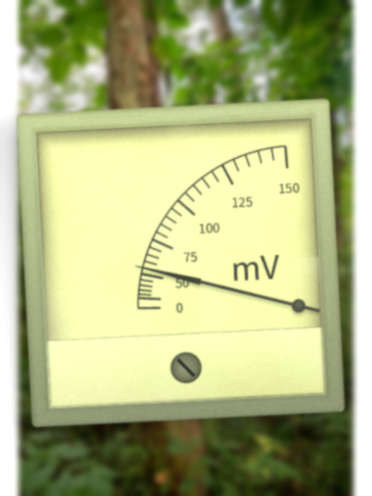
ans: 55; mV
